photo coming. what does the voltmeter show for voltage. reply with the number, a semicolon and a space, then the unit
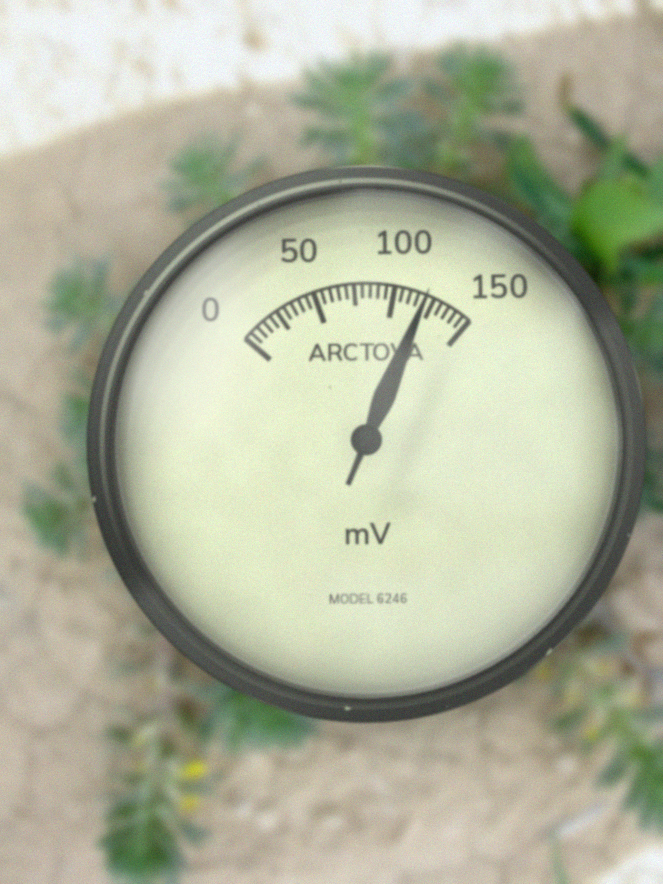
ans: 120; mV
